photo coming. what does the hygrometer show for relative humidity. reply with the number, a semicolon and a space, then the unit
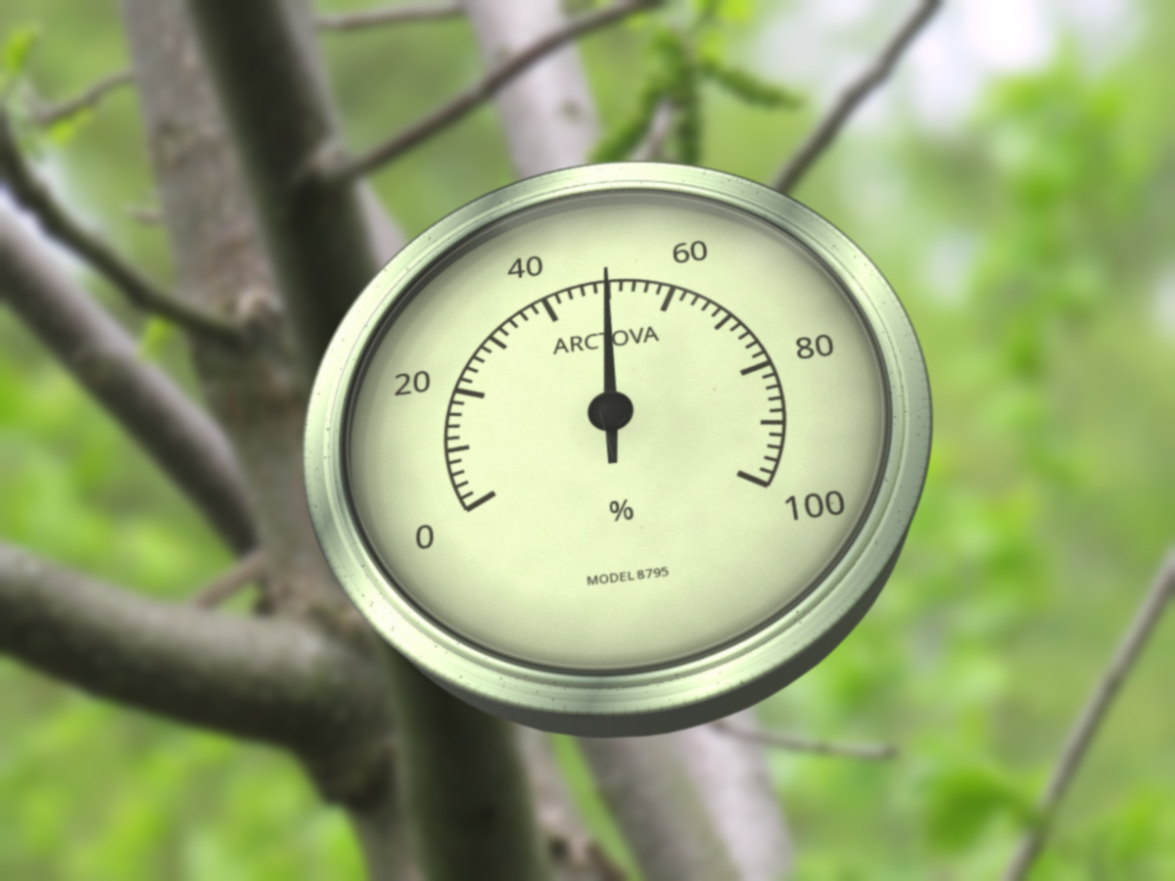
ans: 50; %
